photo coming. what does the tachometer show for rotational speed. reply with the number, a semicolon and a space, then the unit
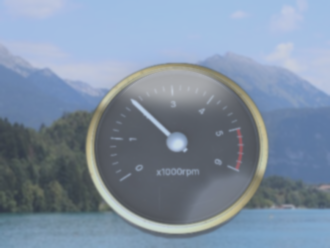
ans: 2000; rpm
